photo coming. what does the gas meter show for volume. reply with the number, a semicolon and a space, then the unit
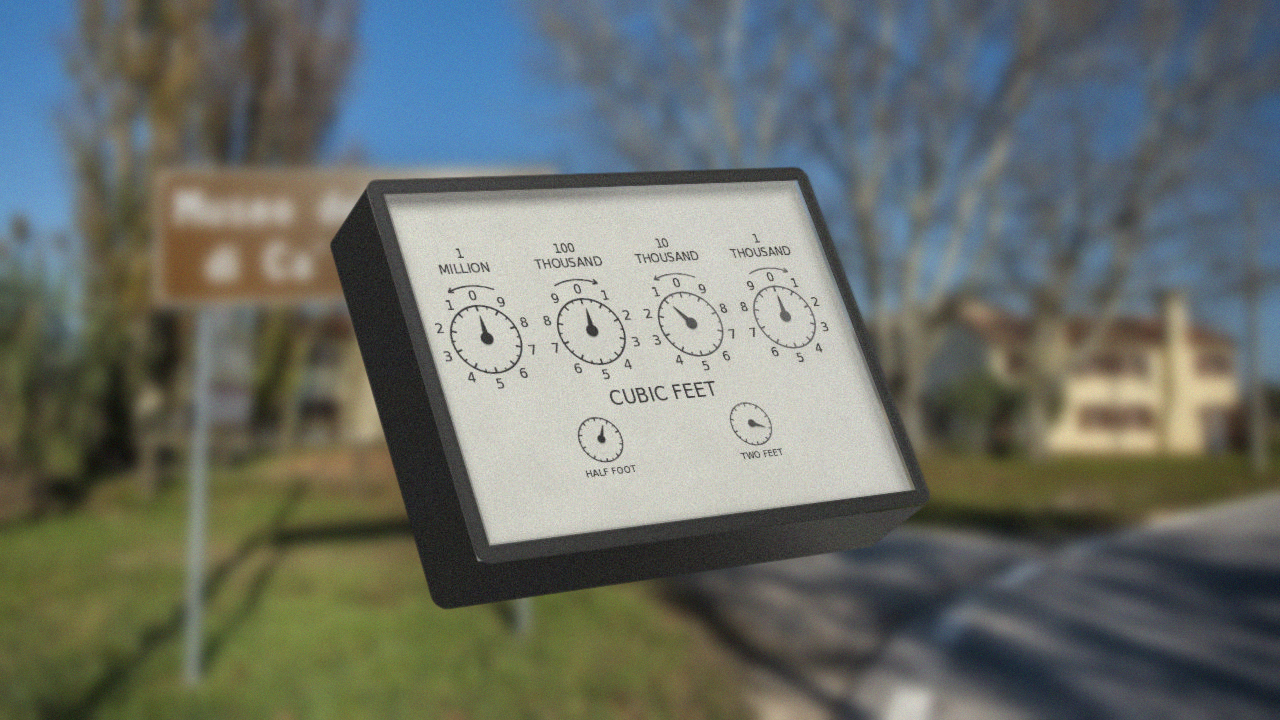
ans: 1000; ft³
